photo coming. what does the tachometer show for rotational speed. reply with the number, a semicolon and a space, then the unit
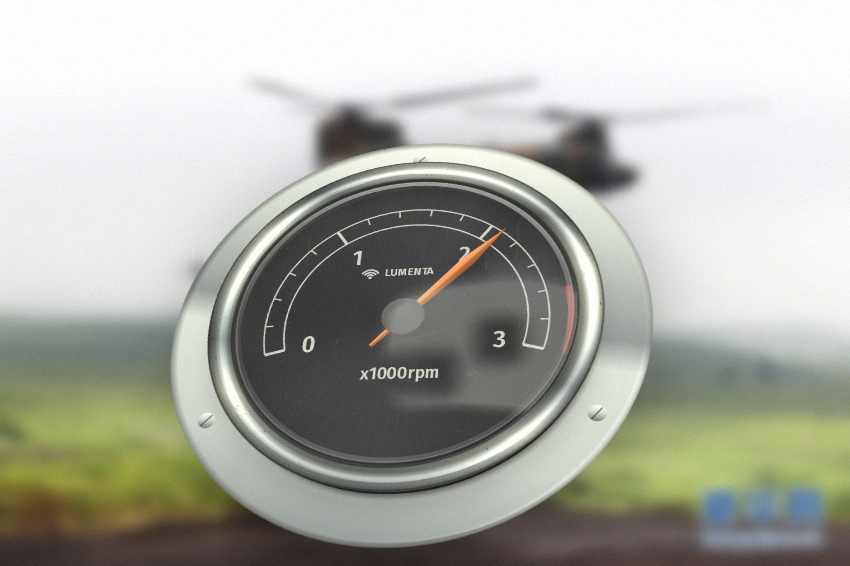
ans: 2100; rpm
